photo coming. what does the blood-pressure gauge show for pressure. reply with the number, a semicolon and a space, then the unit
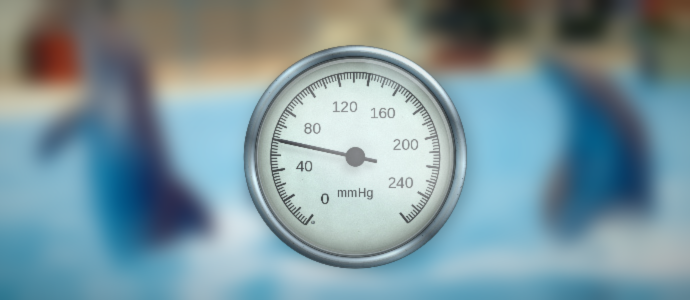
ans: 60; mmHg
